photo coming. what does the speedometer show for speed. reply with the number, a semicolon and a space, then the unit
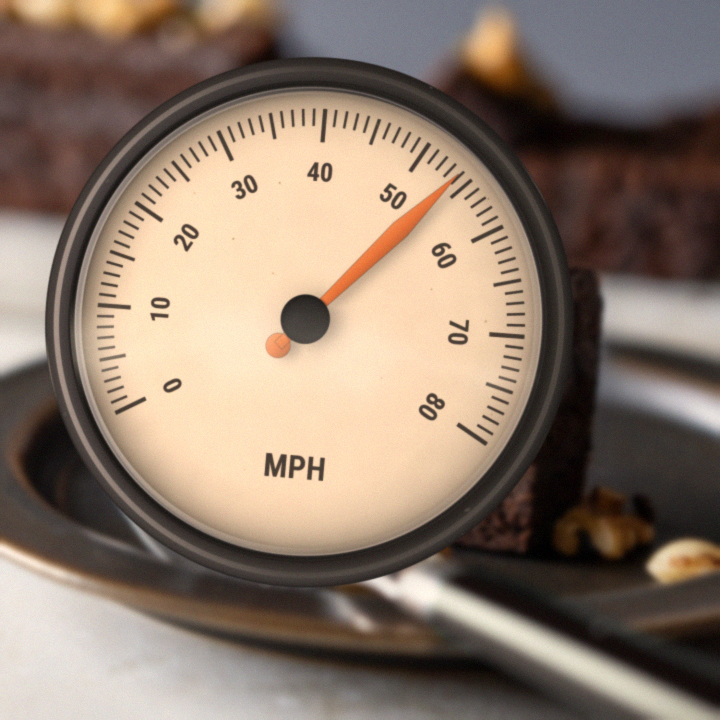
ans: 54; mph
